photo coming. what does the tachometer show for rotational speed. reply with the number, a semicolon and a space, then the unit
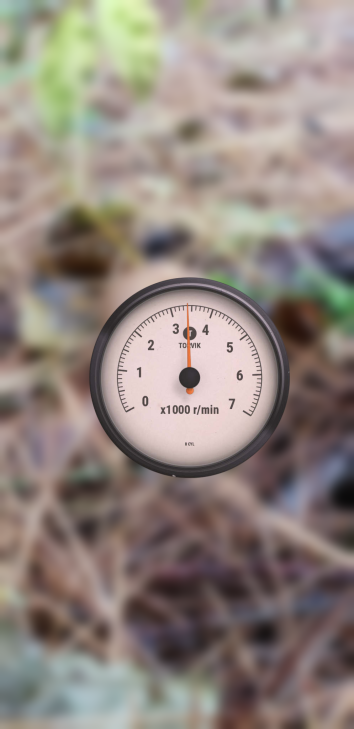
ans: 3400; rpm
